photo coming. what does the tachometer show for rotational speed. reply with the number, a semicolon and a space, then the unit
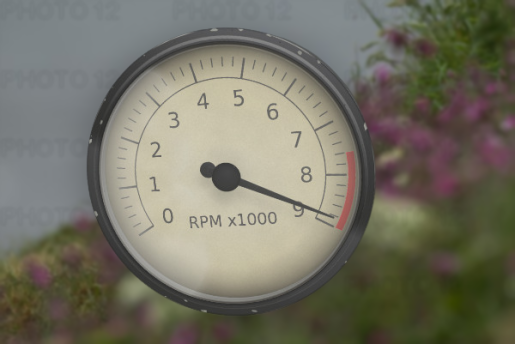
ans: 8800; rpm
